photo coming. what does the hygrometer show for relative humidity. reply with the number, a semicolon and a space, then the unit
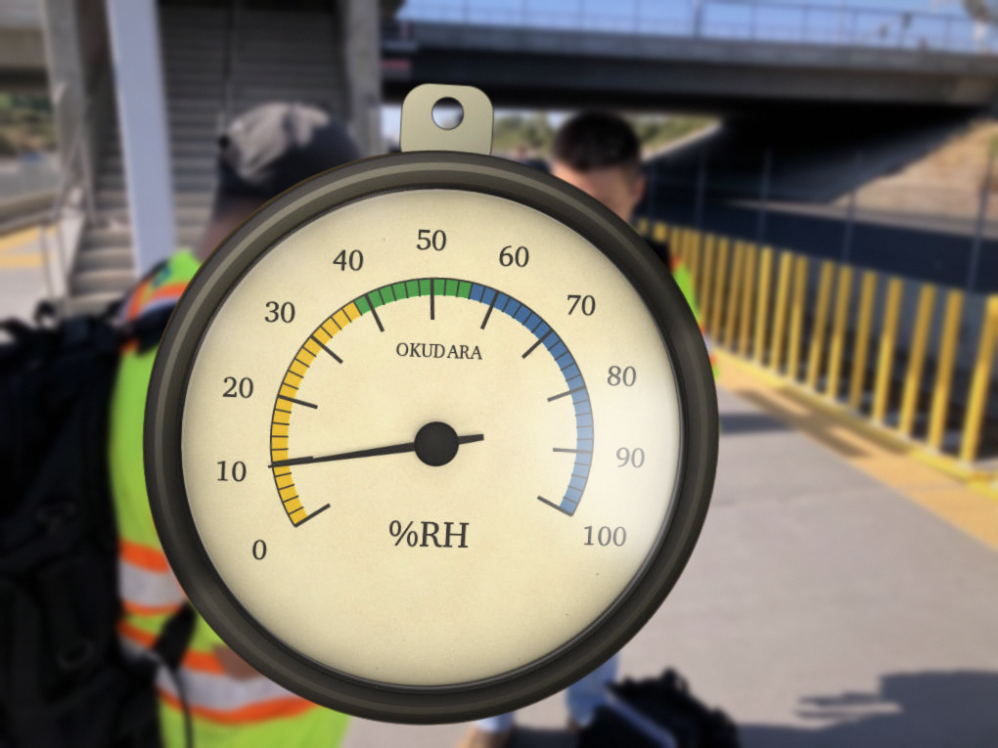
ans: 10; %
